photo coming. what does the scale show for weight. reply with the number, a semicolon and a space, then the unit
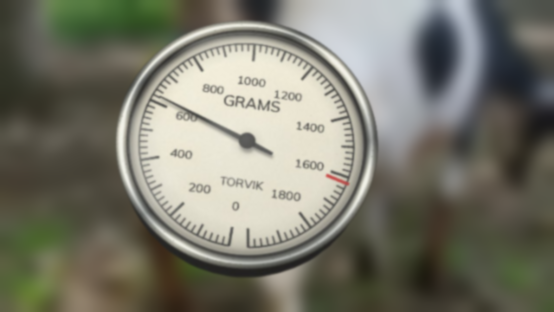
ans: 620; g
